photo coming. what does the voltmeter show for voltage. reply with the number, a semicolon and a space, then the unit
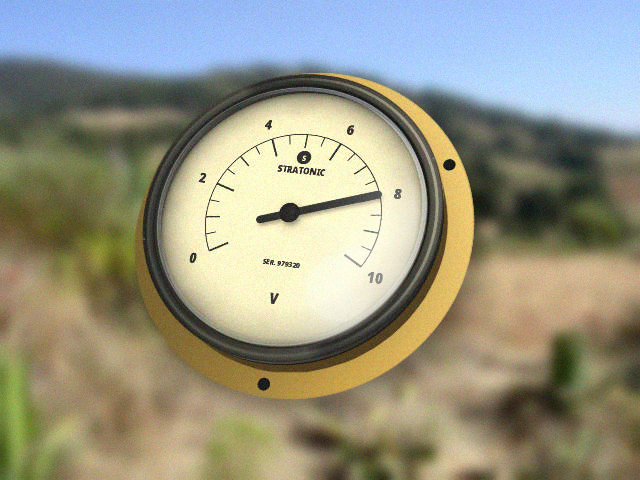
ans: 8; V
